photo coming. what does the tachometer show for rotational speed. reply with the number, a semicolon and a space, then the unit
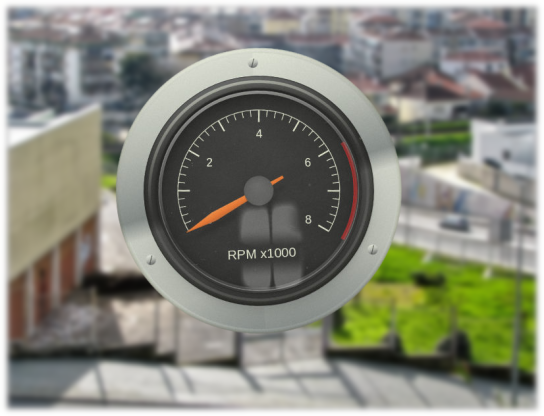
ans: 0; rpm
